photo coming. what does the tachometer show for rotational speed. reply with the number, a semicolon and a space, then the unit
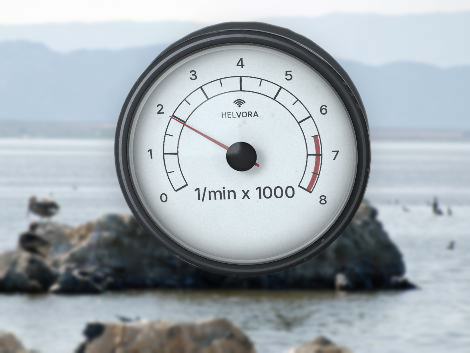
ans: 2000; rpm
